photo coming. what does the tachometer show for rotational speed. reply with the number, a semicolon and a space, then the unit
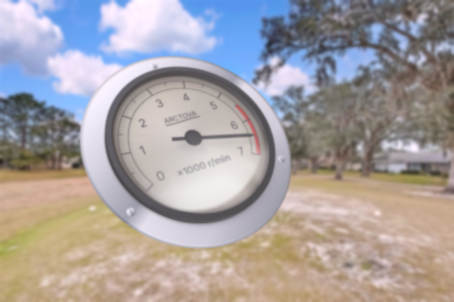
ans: 6500; rpm
